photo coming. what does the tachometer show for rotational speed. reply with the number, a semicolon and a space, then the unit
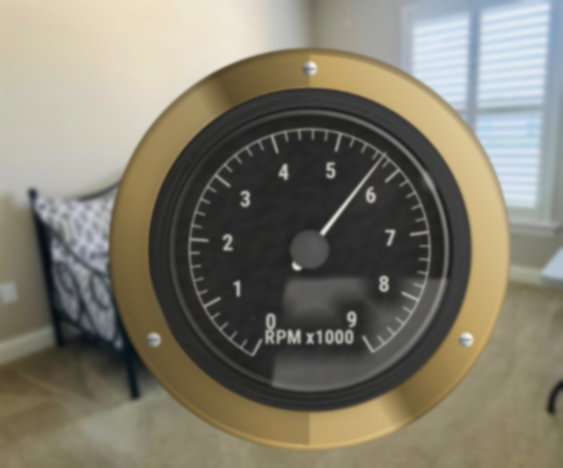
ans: 5700; rpm
